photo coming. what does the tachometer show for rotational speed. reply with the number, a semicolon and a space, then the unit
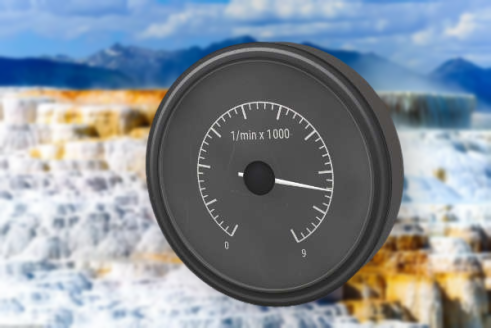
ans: 7400; rpm
